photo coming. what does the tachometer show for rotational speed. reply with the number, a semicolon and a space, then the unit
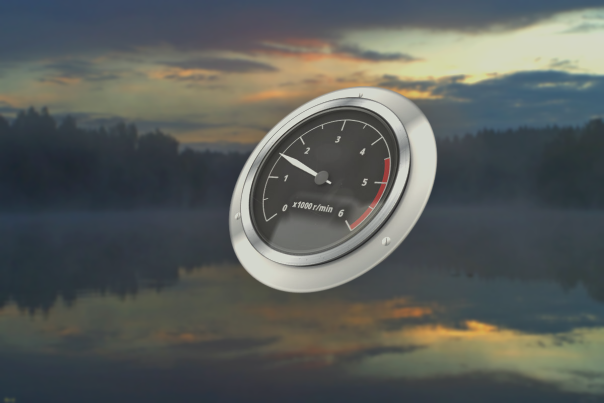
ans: 1500; rpm
